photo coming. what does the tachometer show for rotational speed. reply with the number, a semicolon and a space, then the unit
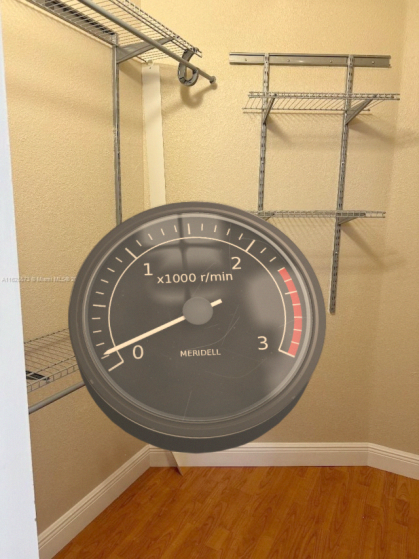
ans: 100; rpm
